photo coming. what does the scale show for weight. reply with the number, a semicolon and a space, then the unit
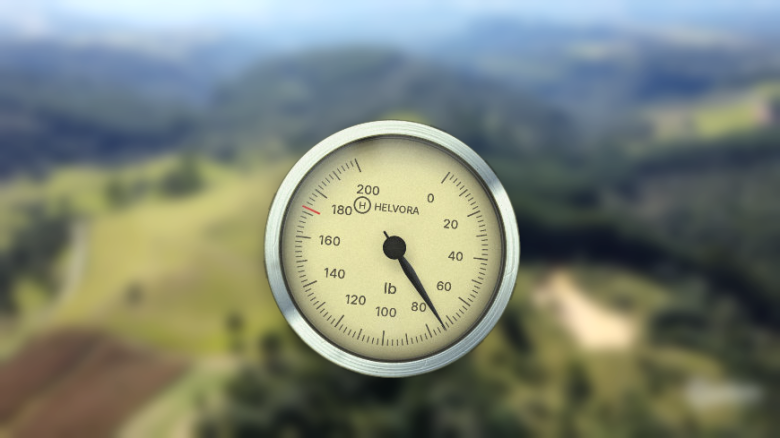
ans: 74; lb
